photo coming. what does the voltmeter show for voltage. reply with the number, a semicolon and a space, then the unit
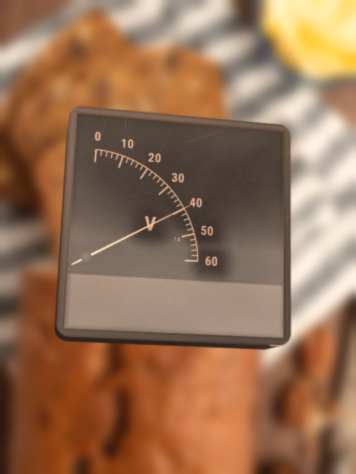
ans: 40; V
